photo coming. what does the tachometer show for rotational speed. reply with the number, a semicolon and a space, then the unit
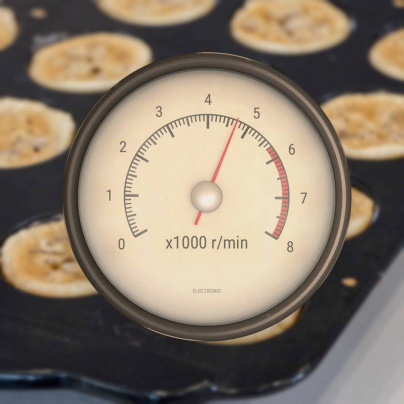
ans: 4700; rpm
